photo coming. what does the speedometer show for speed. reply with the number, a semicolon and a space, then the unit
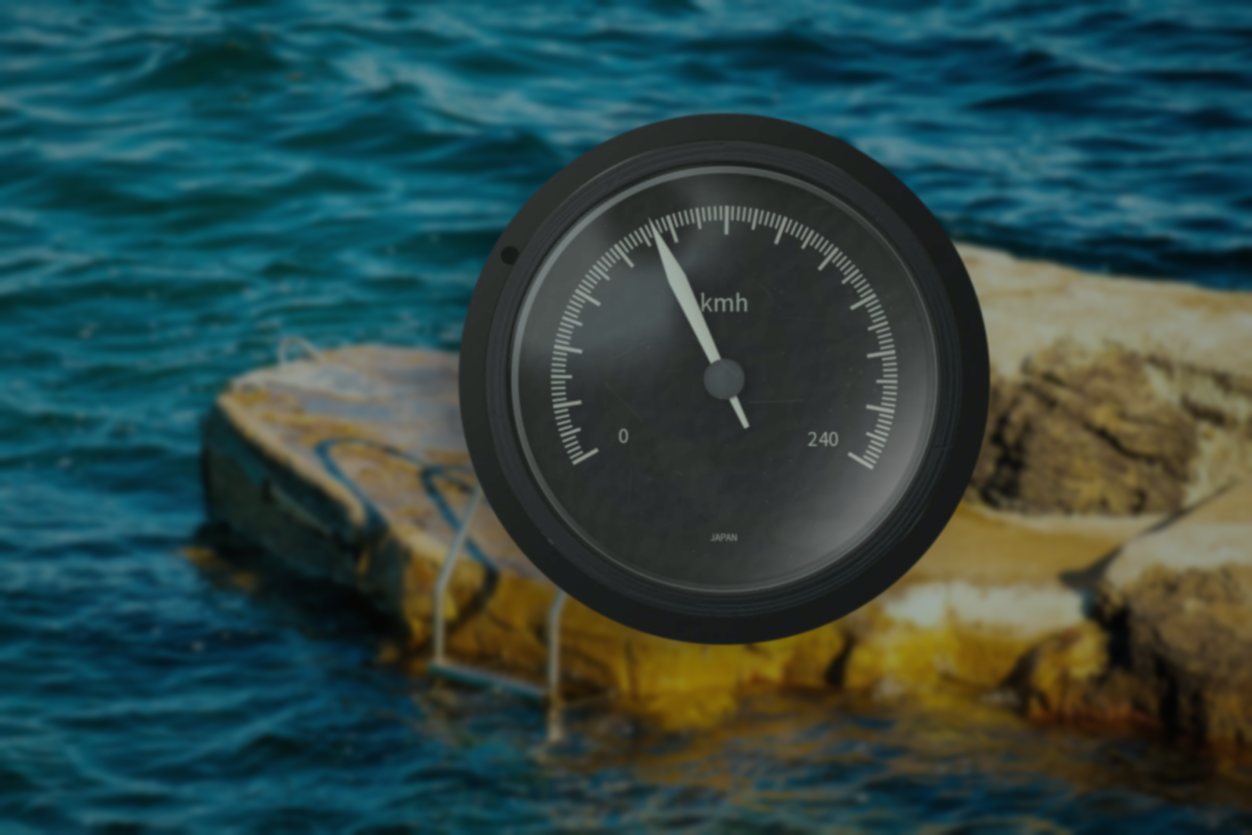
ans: 94; km/h
